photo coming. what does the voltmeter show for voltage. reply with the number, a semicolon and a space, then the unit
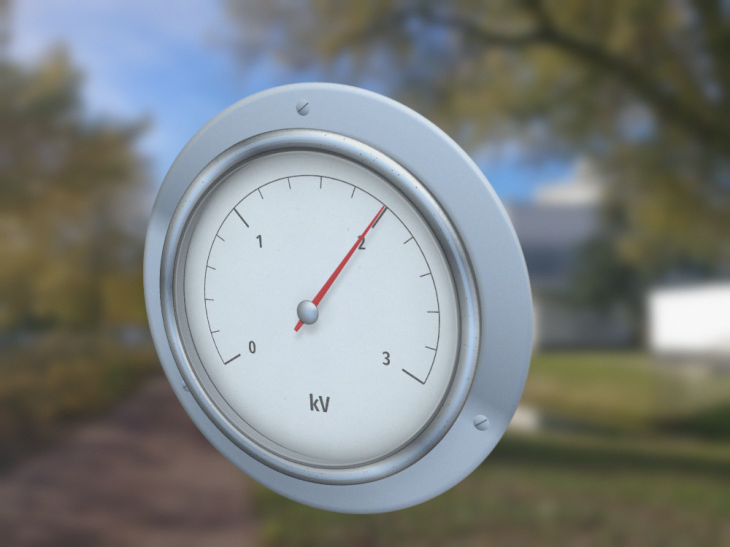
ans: 2; kV
